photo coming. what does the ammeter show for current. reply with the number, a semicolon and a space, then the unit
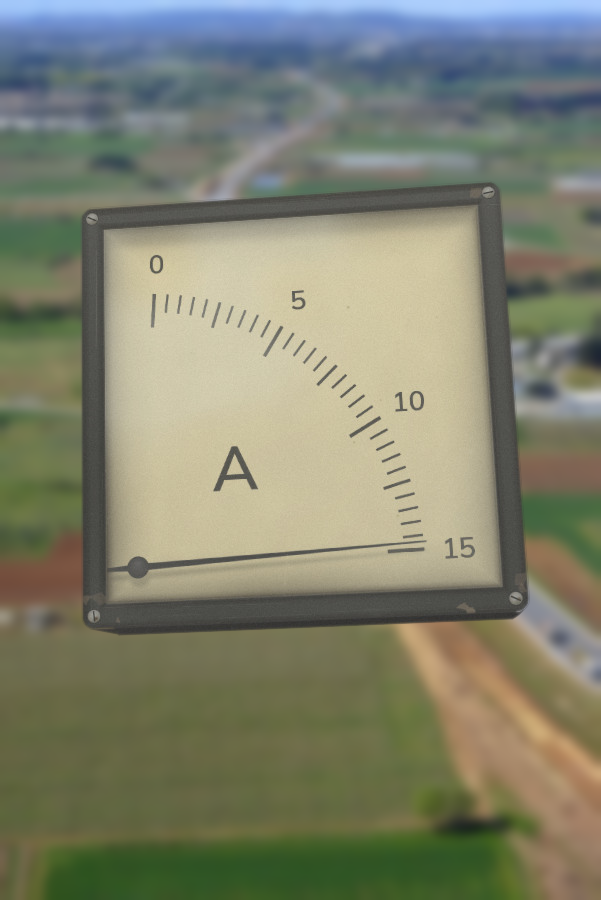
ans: 14.75; A
